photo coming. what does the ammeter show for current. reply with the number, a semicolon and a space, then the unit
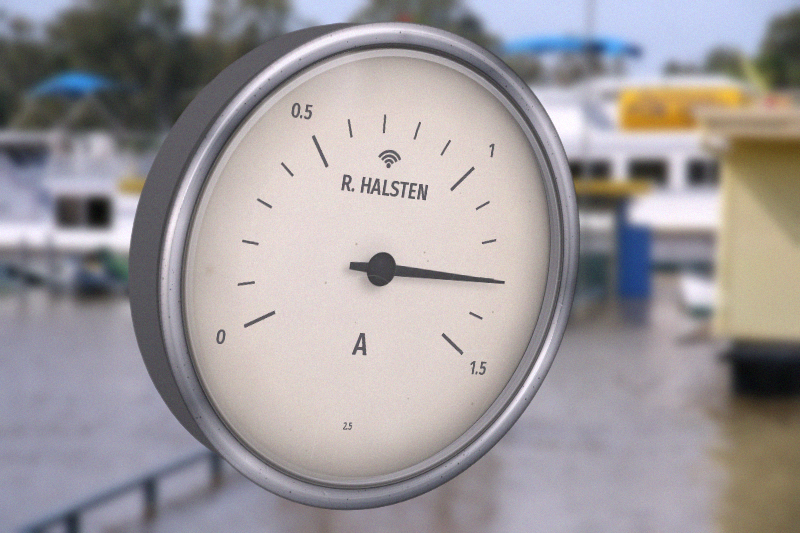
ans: 1.3; A
